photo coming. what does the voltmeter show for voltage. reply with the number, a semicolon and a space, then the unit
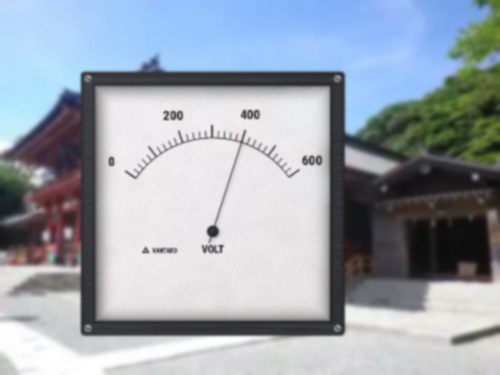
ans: 400; V
